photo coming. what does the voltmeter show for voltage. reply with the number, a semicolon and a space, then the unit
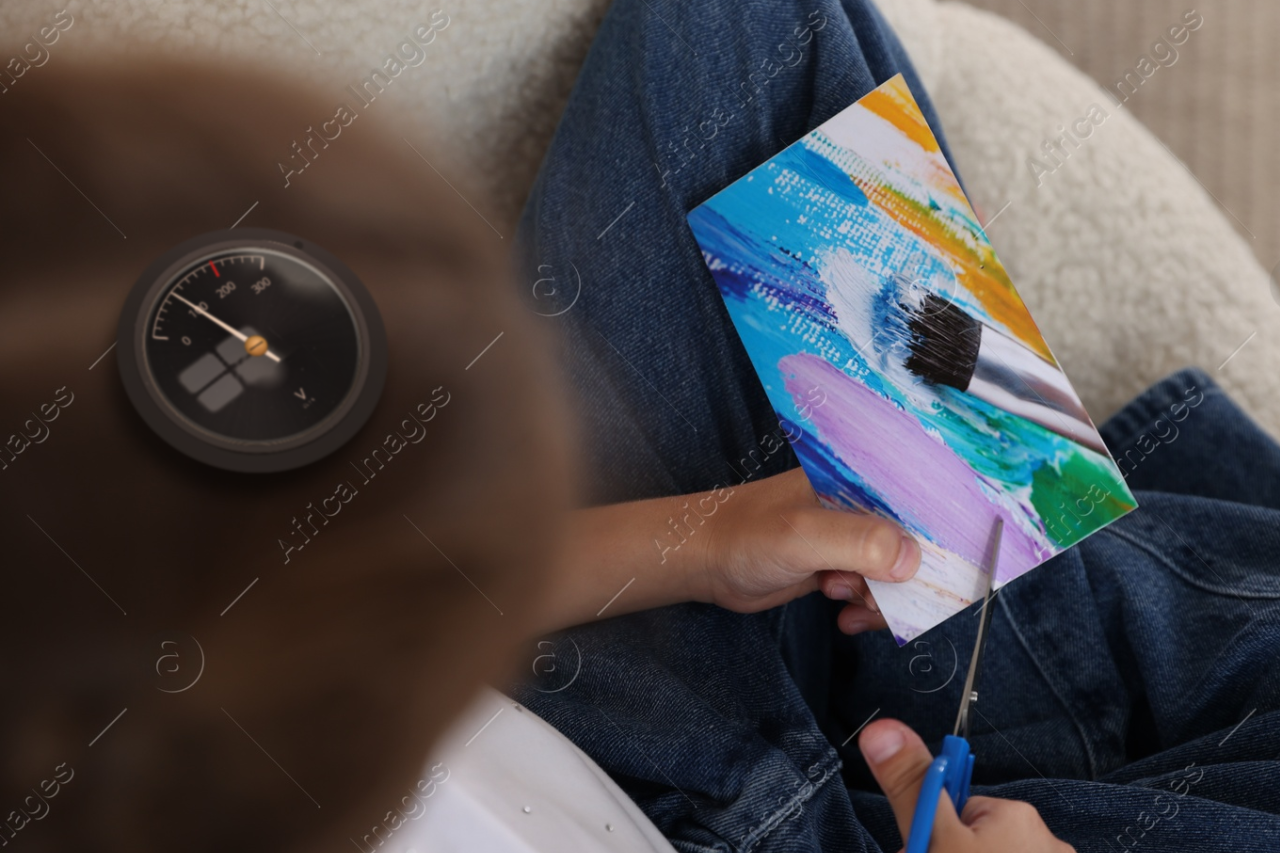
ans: 100; V
